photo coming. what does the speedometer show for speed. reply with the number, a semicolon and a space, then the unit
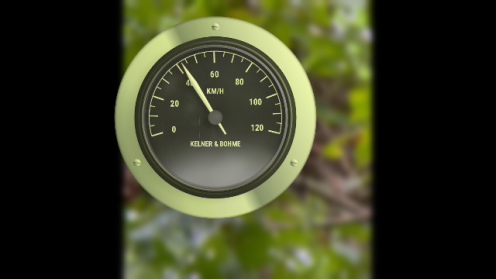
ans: 42.5; km/h
